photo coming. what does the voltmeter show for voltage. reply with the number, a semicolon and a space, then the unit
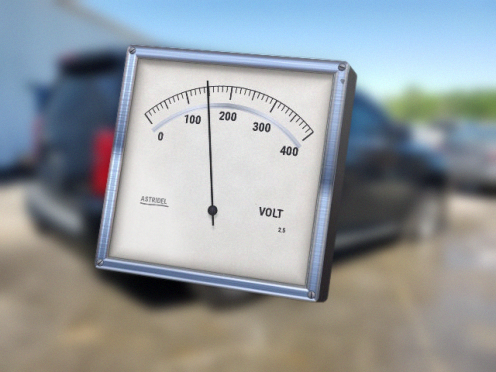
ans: 150; V
